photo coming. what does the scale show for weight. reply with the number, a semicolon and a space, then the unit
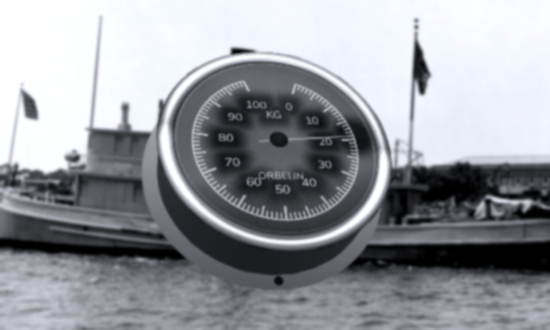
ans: 20; kg
